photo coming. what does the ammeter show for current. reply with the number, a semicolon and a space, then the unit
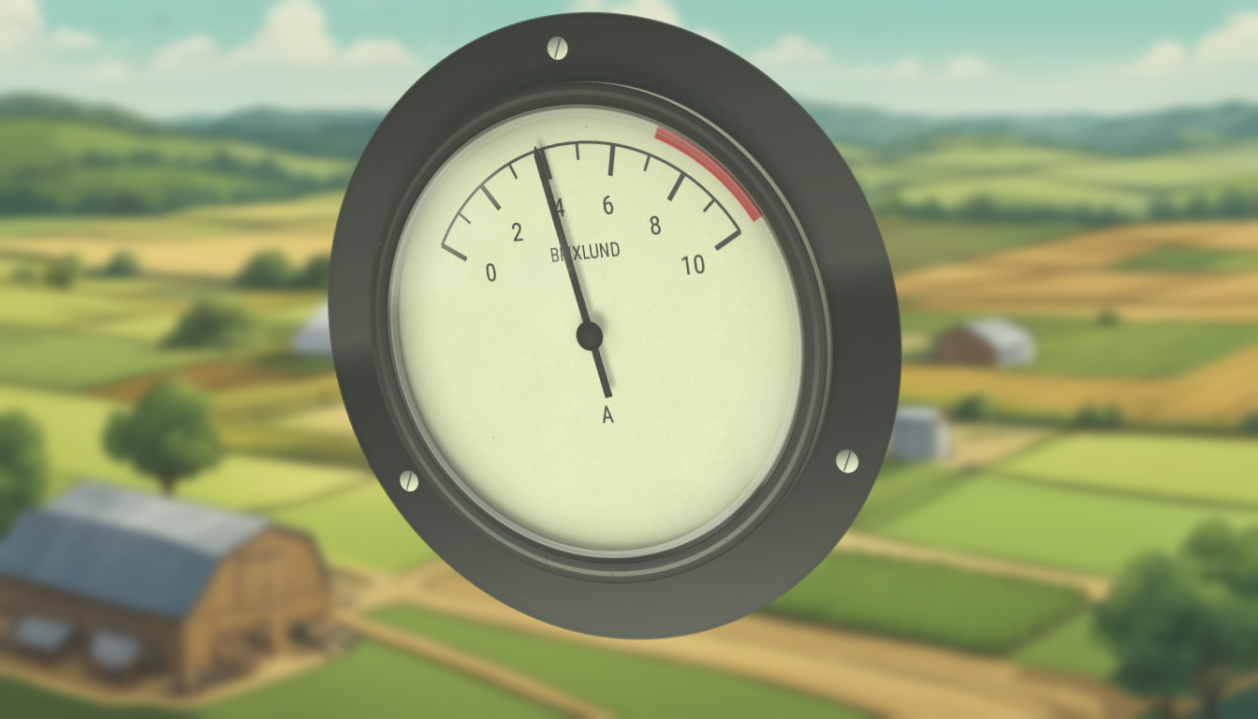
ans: 4; A
